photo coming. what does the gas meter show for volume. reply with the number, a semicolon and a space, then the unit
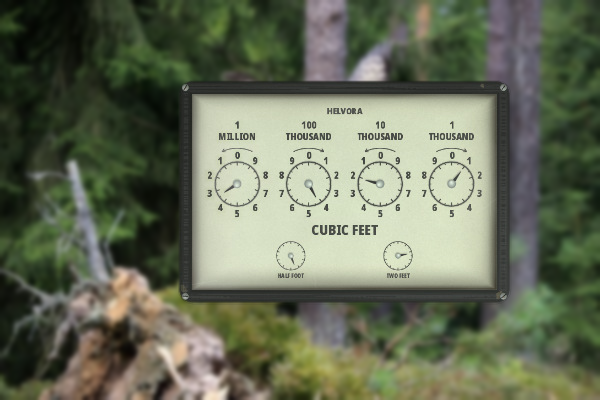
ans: 342100; ft³
